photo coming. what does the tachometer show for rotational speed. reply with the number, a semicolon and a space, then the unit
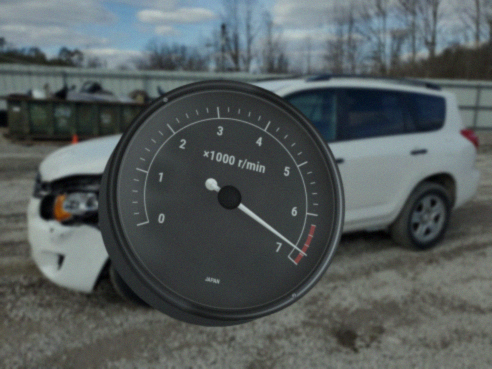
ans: 6800; rpm
